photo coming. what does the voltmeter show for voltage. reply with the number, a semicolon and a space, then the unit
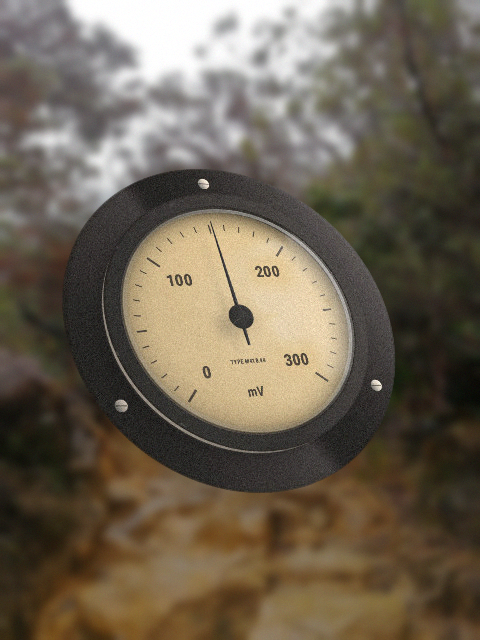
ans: 150; mV
